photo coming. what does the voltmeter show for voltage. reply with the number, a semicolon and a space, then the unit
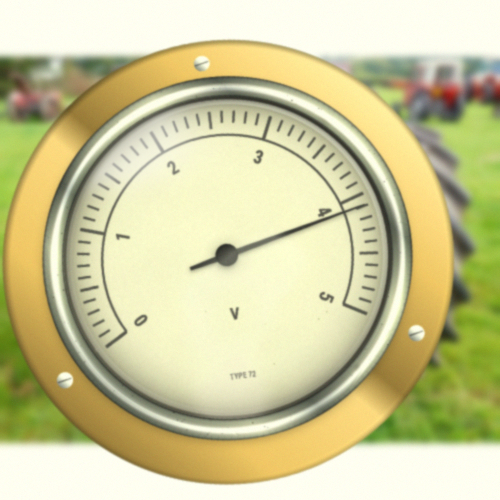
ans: 4.1; V
